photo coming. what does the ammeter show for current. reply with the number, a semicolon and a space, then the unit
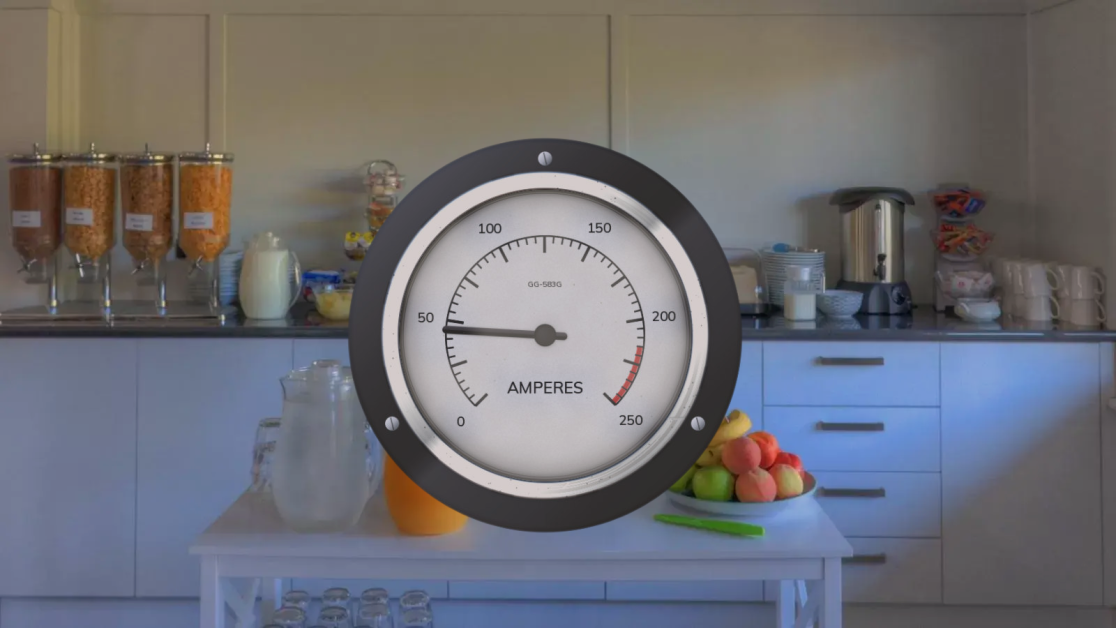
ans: 45; A
